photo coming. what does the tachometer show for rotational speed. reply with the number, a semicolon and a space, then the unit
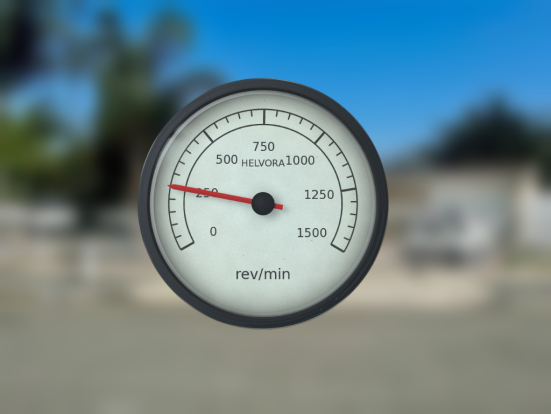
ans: 250; rpm
